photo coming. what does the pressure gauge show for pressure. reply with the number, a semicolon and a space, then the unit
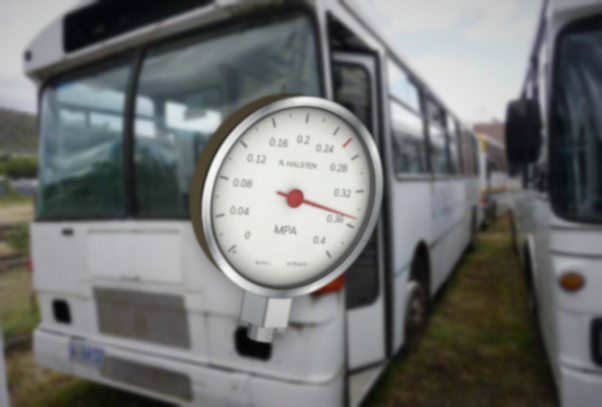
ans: 0.35; MPa
